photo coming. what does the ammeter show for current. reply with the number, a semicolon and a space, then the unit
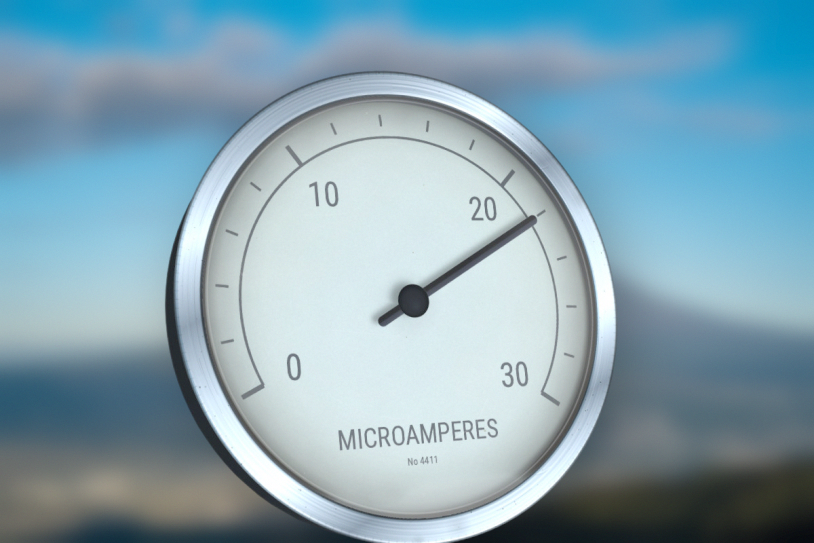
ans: 22; µA
